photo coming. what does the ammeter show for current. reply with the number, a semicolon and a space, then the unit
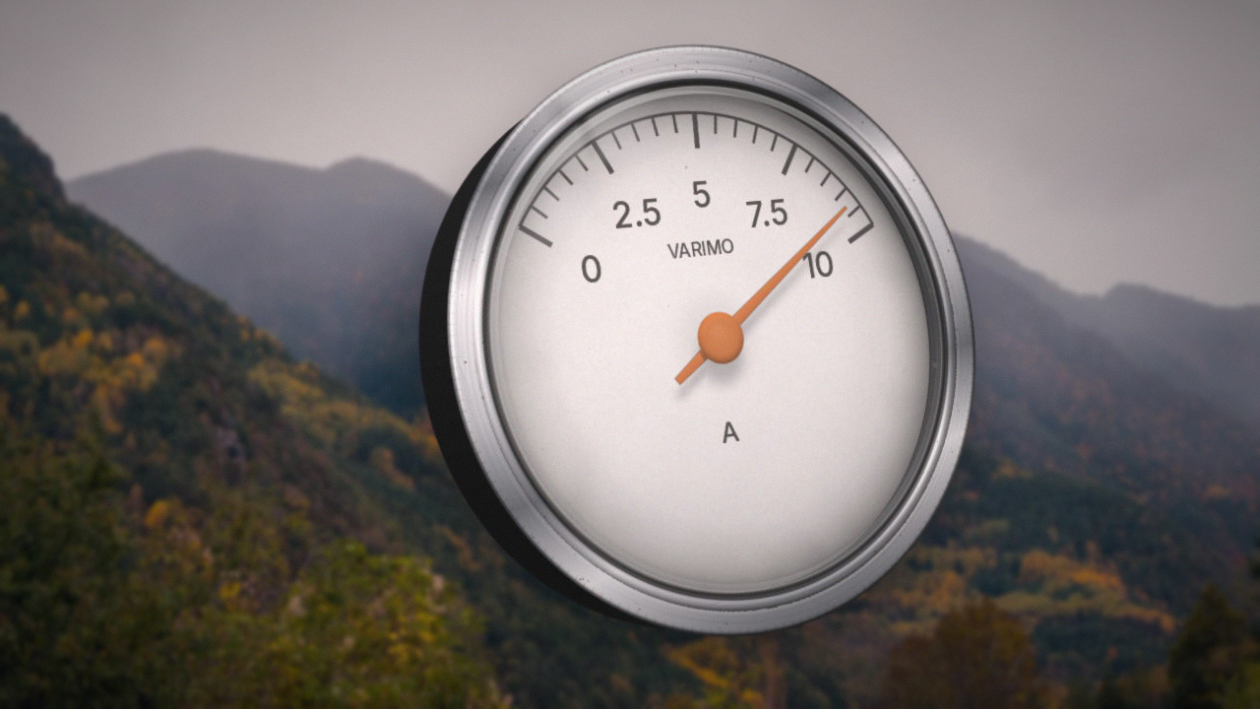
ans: 9.25; A
